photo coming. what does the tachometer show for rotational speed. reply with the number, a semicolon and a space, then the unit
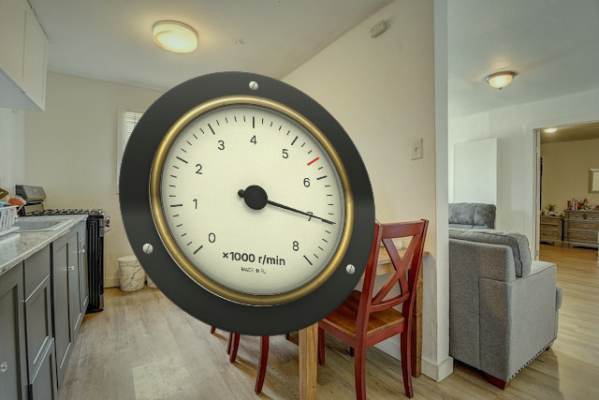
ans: 7000; rpm
